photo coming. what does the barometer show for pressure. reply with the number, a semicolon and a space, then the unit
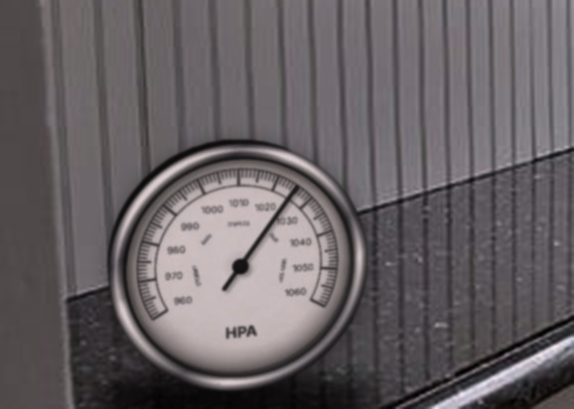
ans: 1025; hPa
